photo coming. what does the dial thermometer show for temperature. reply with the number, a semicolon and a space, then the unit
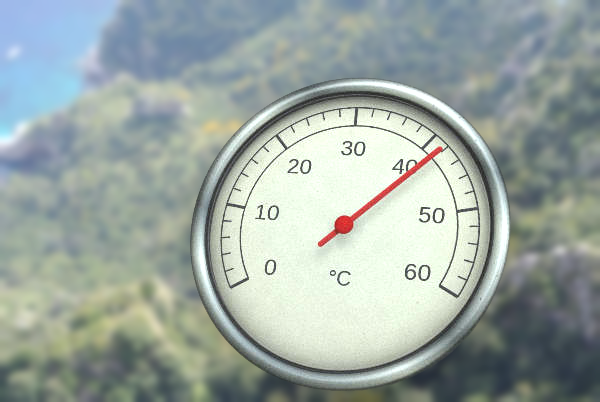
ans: 42; °C
